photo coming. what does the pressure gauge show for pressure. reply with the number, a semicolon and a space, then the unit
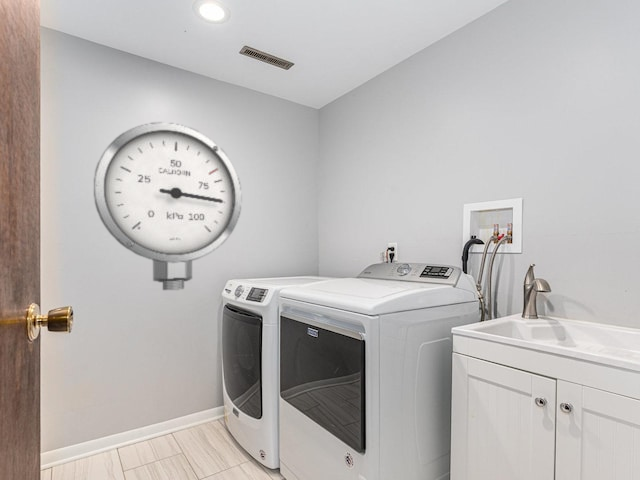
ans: 85; kPa
